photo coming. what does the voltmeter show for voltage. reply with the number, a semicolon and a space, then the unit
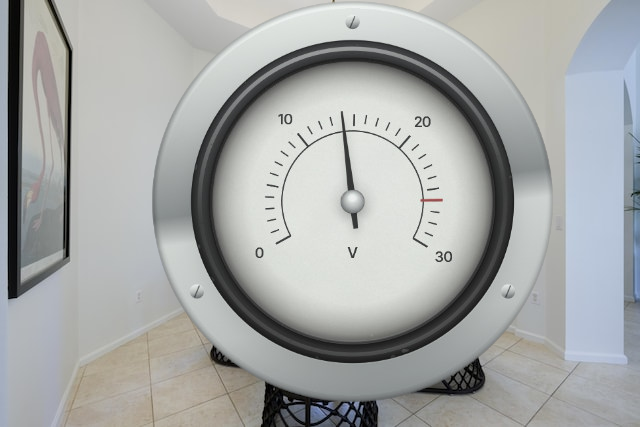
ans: 14; V
